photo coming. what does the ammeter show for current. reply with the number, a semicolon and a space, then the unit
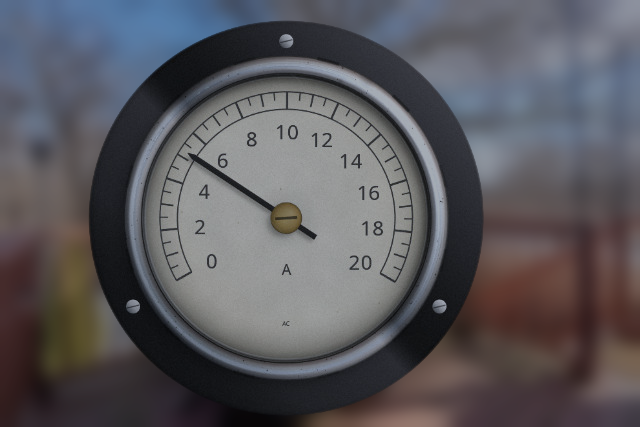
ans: 5.25; A
